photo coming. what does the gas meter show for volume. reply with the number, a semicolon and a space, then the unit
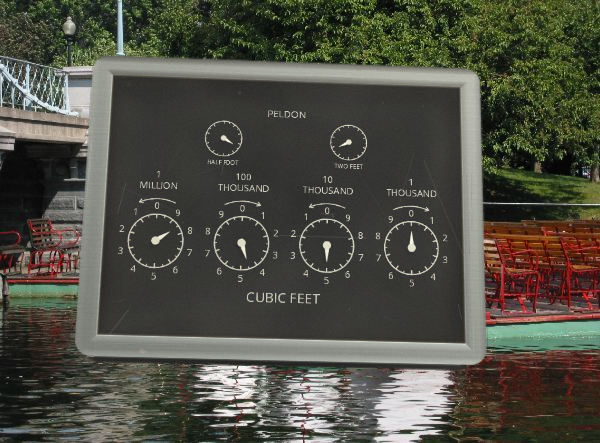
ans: 845000; ft³
